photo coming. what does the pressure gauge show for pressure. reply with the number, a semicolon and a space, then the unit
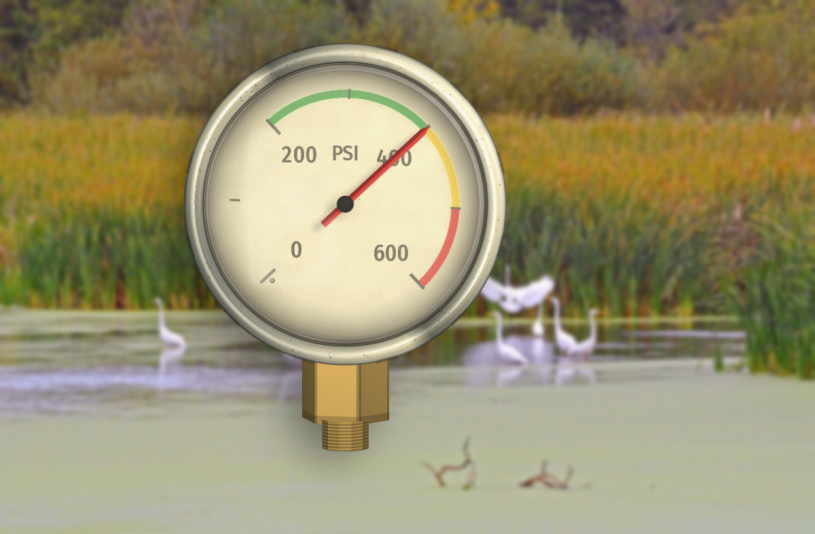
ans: 400; psi
